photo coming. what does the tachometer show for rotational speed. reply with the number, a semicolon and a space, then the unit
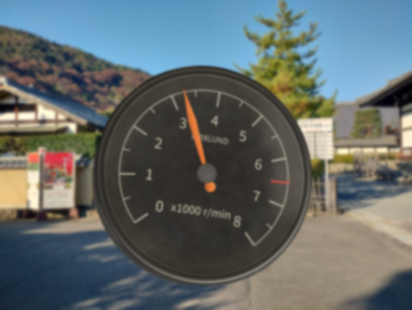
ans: 3250; rpm
